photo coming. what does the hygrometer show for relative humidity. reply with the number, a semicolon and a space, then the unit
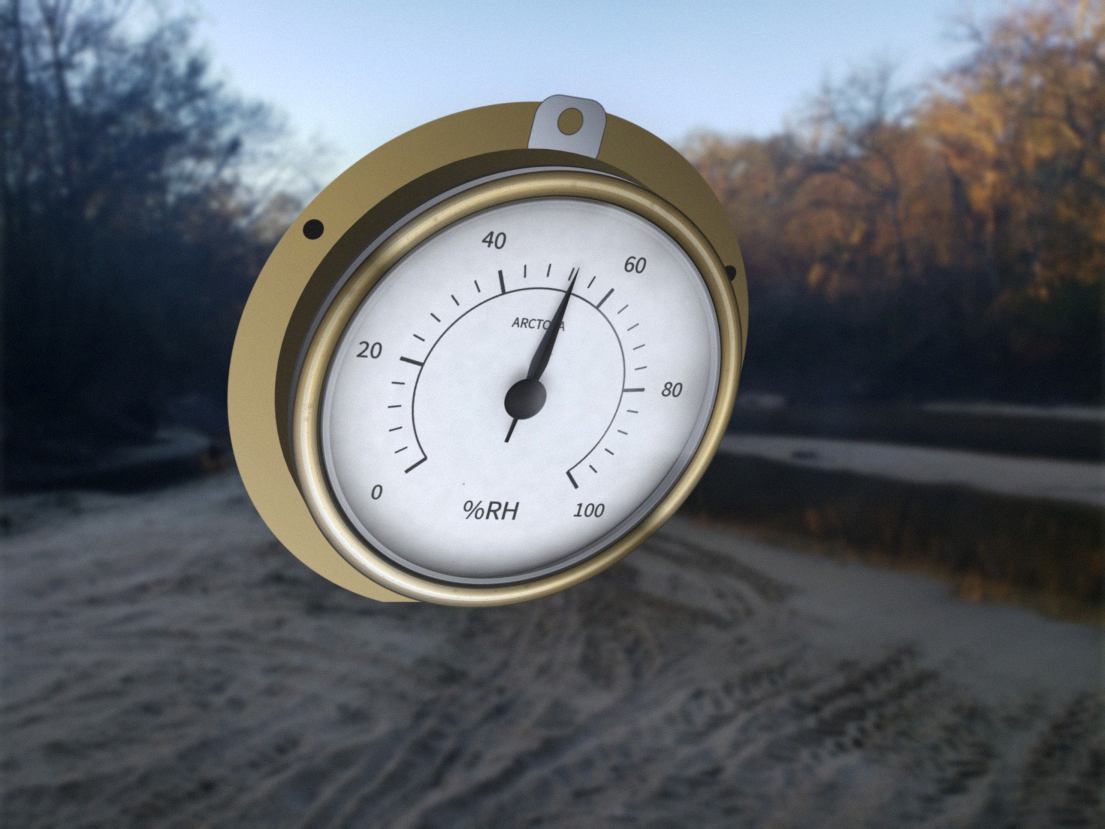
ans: 52; %
